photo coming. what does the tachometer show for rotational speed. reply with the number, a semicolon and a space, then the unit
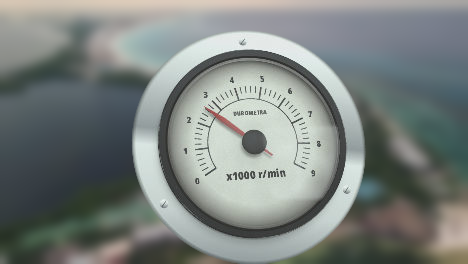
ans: 2600; rpm
